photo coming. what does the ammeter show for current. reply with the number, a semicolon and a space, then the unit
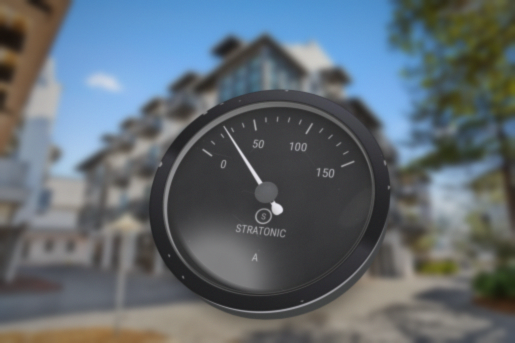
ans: 25; A
